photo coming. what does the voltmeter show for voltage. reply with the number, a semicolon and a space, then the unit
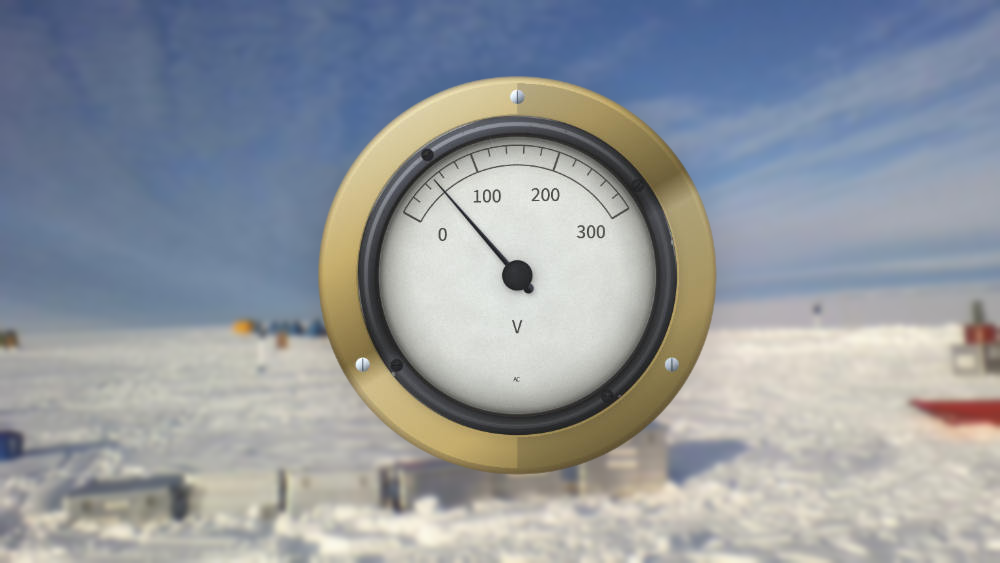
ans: 50; V
